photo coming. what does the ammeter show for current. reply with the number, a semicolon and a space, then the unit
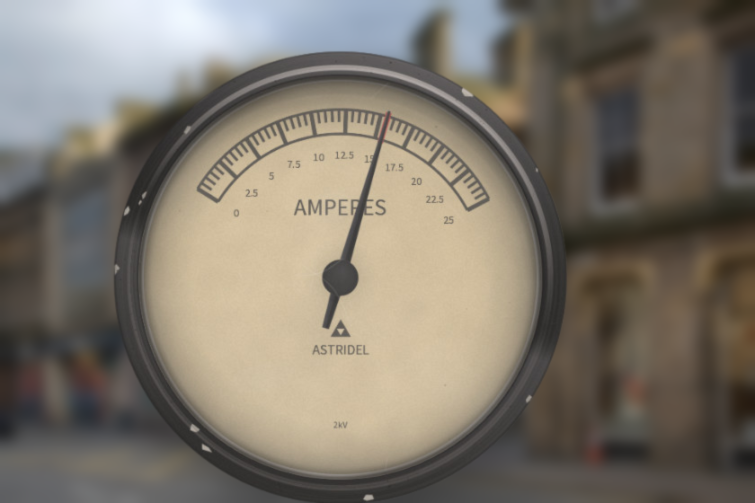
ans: 15.5; A
